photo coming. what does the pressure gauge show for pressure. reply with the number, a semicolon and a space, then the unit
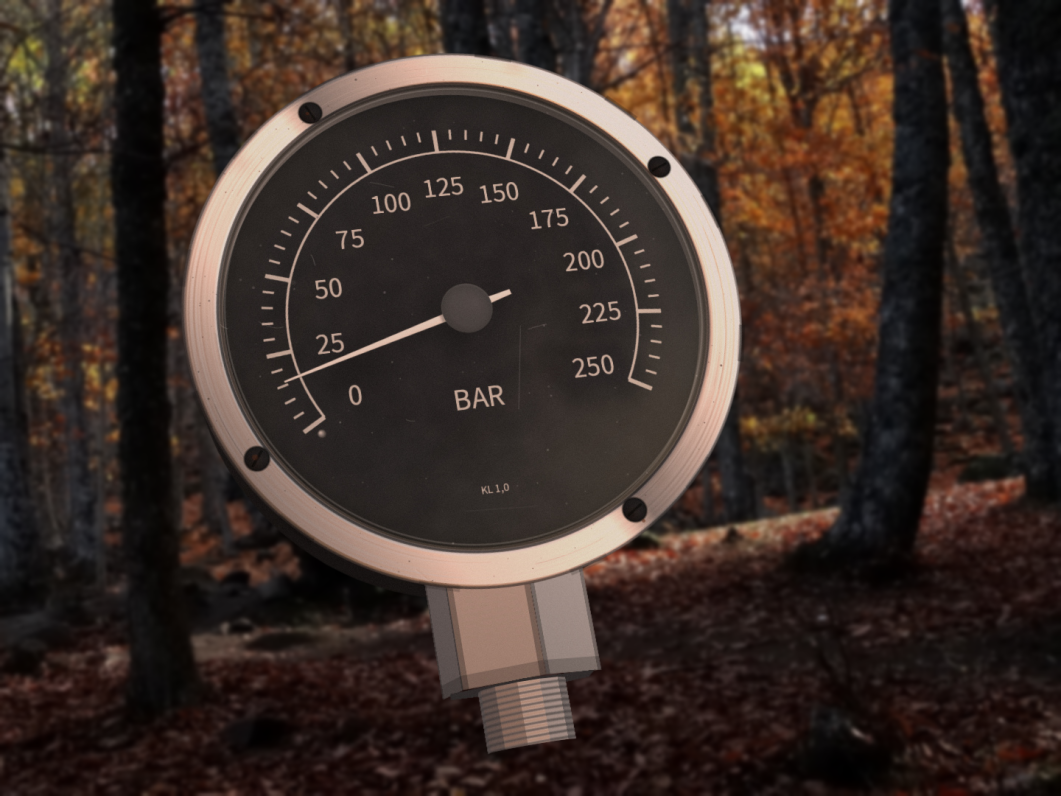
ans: 15; bar
